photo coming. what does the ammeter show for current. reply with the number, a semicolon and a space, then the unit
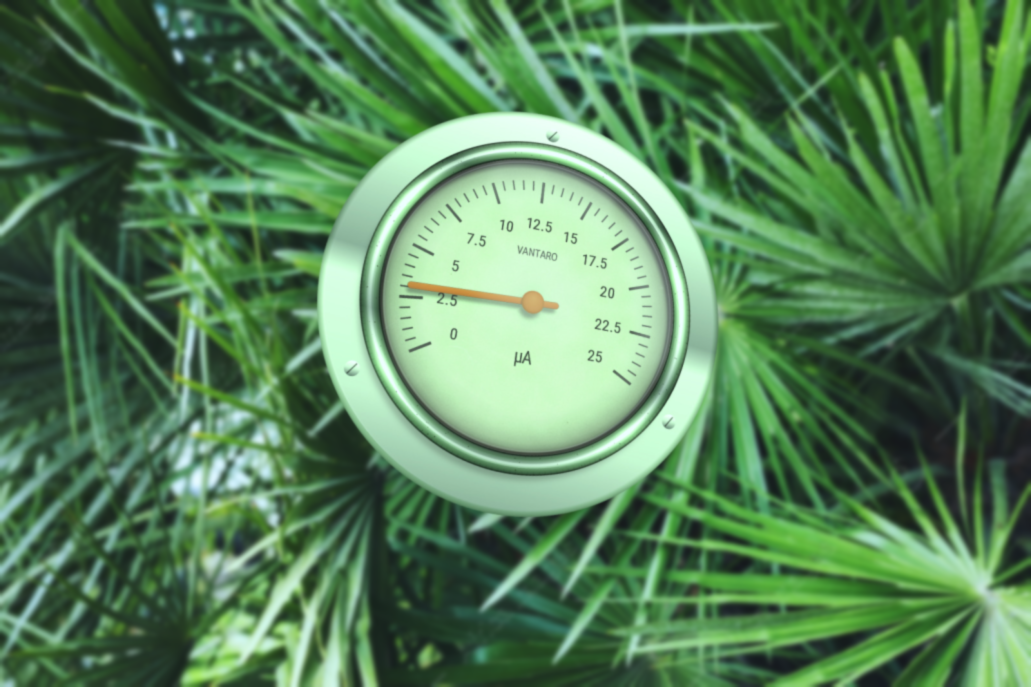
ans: 3; µA
